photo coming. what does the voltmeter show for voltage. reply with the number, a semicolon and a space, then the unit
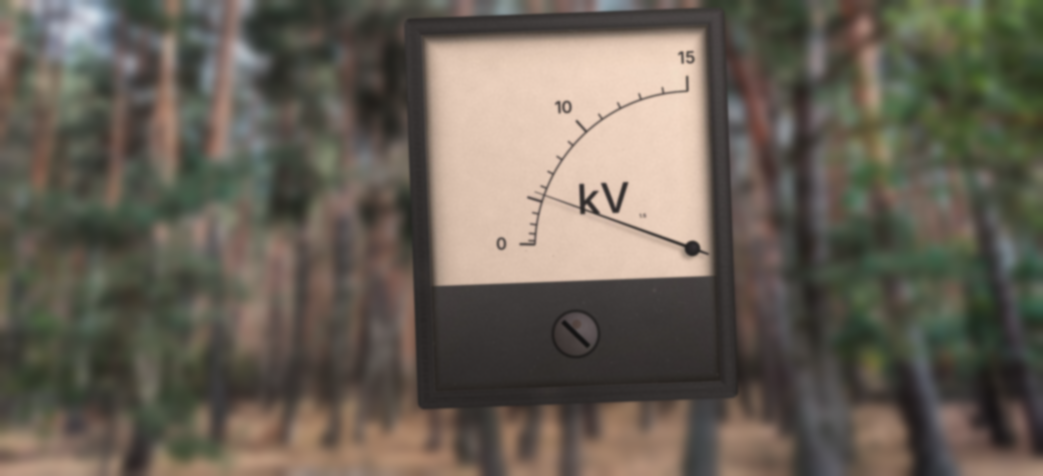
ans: 5.5; kV
